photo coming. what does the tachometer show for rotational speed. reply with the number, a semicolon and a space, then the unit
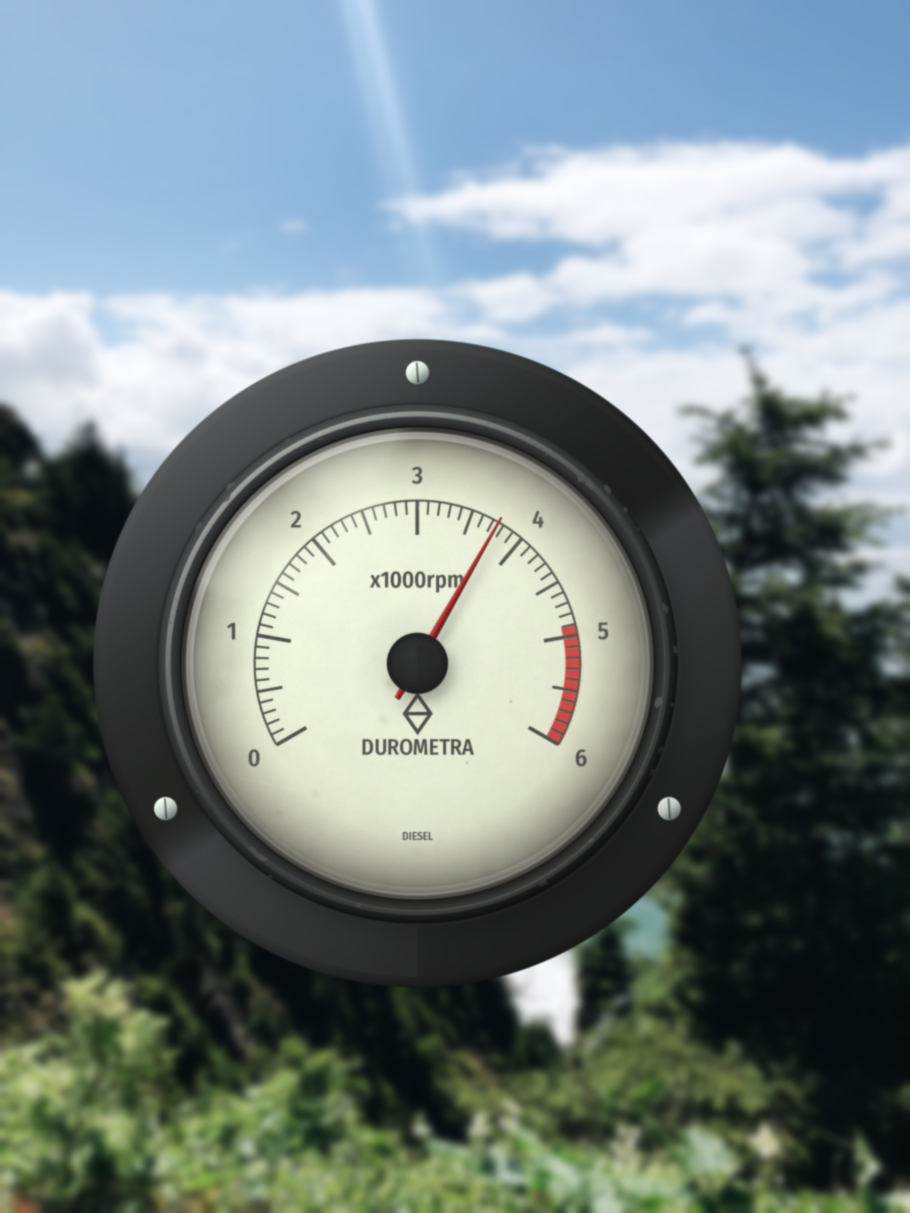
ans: 3750; rpm
